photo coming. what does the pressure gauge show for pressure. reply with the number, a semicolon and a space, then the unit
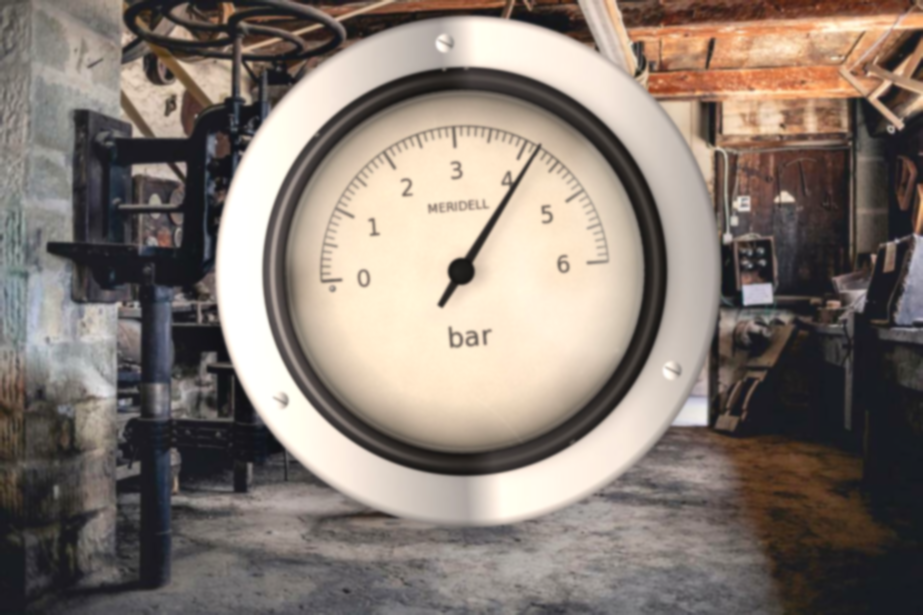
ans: 4.2; bar
